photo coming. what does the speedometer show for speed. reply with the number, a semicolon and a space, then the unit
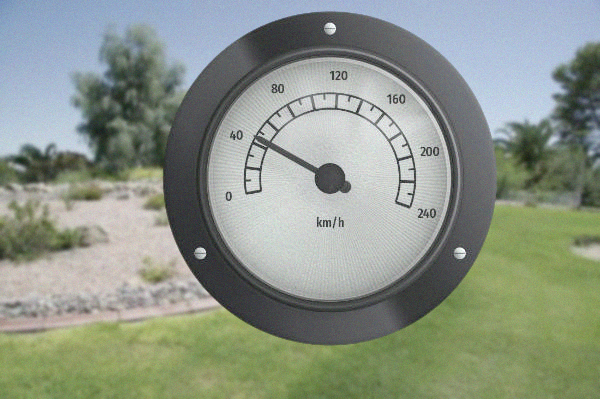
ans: 45; km/h
